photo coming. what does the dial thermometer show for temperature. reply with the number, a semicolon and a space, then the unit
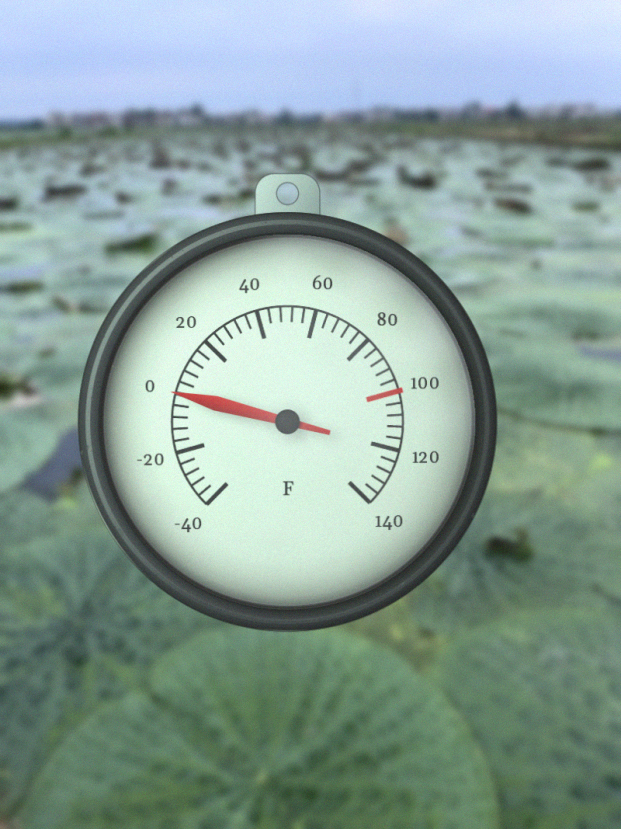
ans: 0; °F
